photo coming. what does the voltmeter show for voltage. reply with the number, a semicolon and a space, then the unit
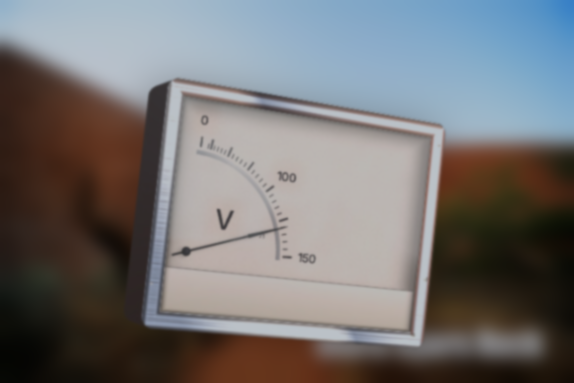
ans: 130; V
